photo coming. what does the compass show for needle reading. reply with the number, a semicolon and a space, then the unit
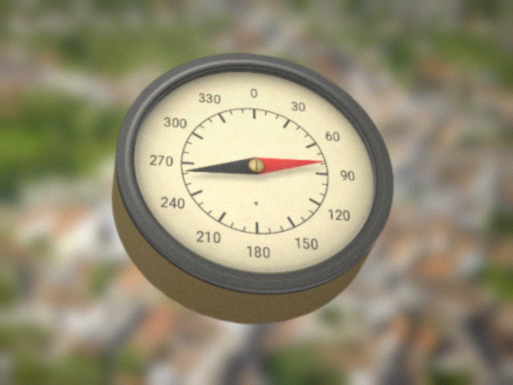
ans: 80; °
